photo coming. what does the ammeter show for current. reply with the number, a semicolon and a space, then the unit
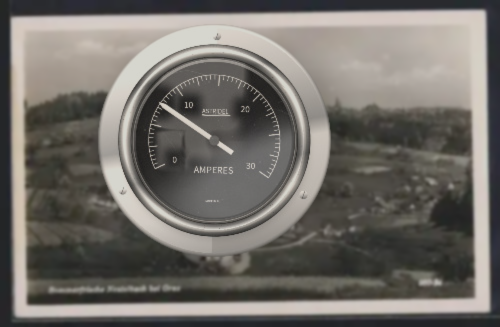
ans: 7.5; A
